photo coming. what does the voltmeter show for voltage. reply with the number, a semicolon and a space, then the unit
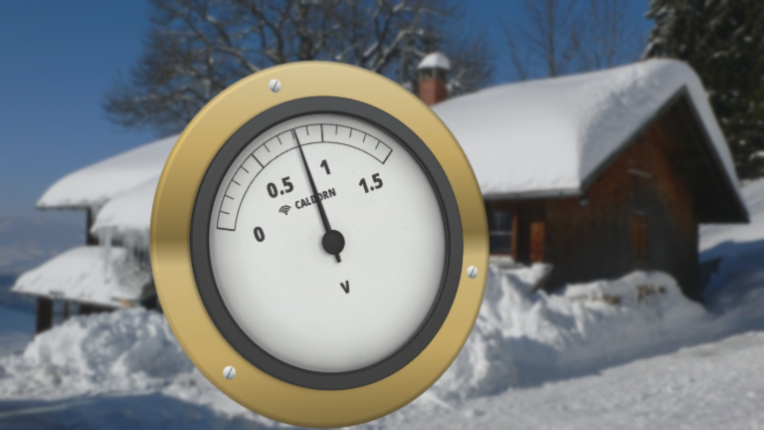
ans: 0.8; V
